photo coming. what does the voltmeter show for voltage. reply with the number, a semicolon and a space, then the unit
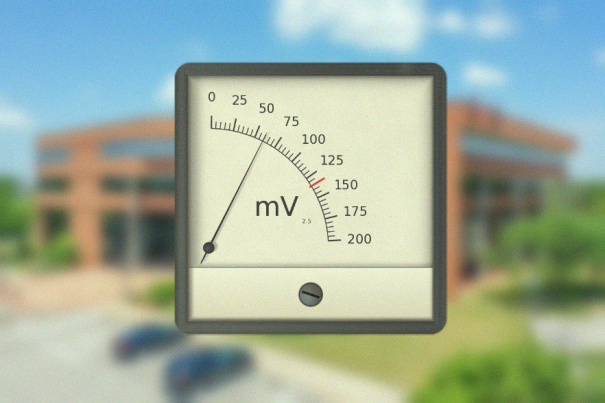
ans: 60; mV
